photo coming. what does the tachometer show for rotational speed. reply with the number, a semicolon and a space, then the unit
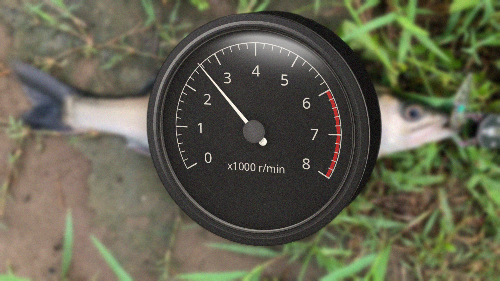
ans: 2600; rpm
